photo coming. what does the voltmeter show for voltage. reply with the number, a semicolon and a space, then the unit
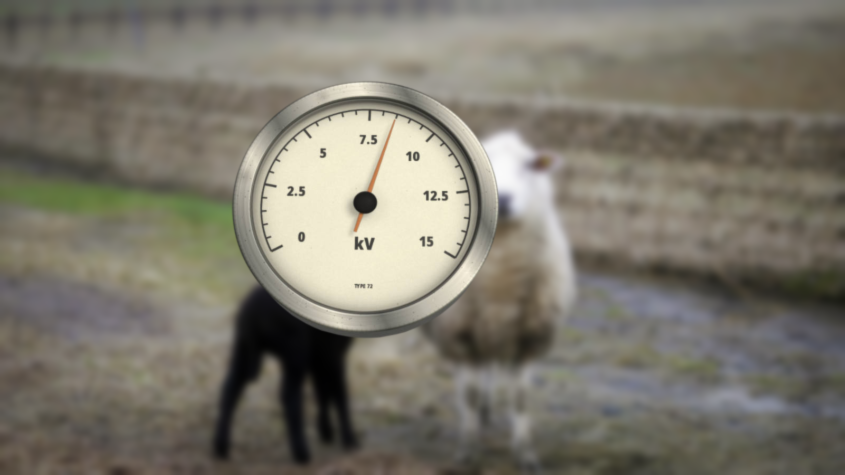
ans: 8.5; kV
